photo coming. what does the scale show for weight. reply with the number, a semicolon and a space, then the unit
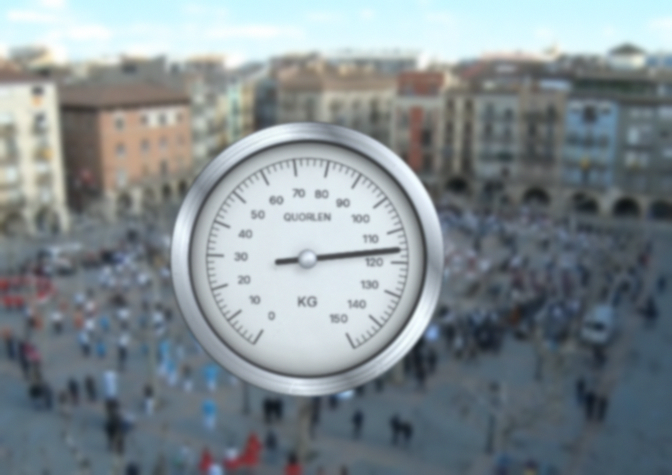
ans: 116; kg
